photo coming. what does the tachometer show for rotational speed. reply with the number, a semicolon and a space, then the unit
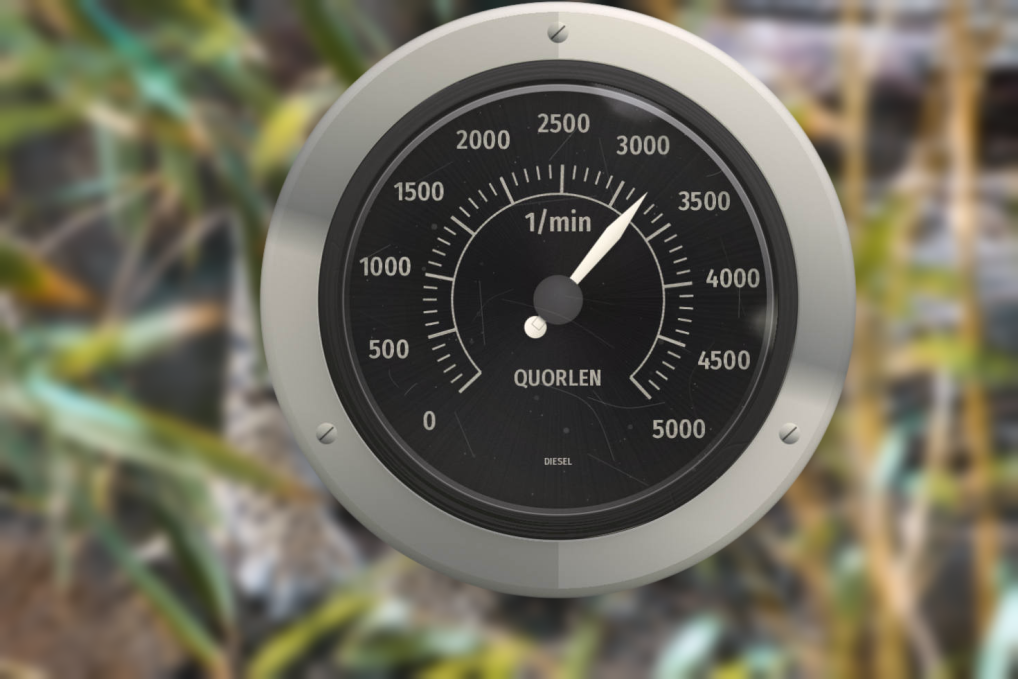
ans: 3200; rpm
